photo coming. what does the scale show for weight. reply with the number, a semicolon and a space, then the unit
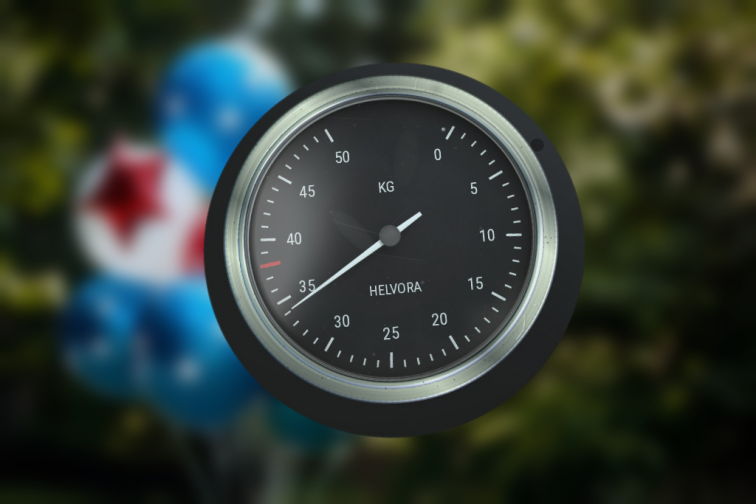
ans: 34; kg
